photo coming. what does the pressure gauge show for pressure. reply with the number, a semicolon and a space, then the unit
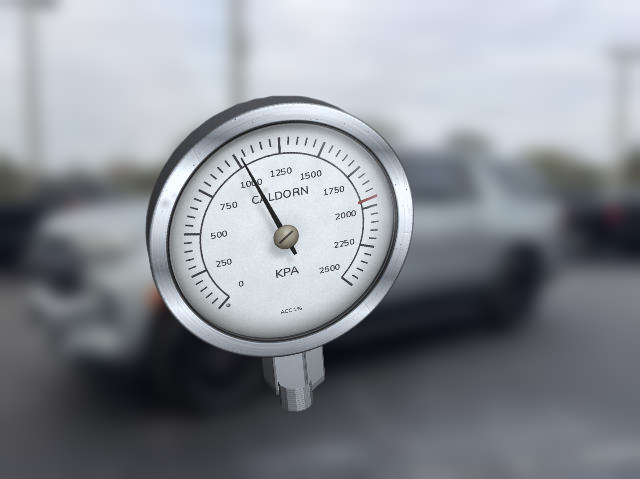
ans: 1025; kPa
